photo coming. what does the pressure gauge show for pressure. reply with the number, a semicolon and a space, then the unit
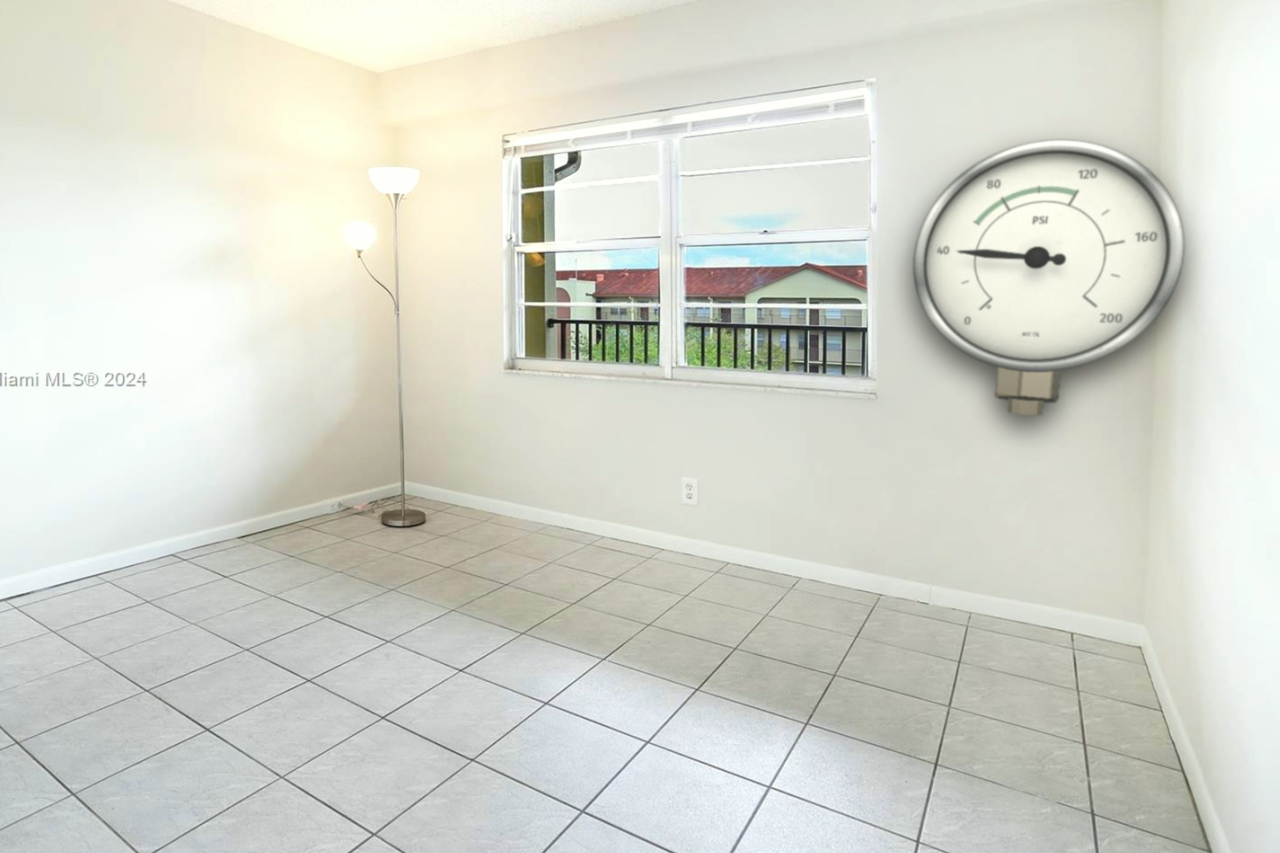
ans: 40; psi
